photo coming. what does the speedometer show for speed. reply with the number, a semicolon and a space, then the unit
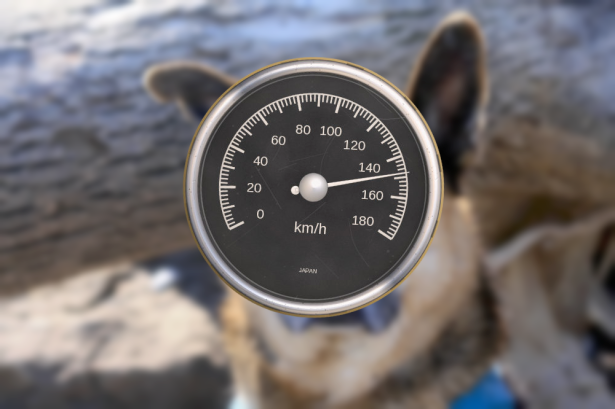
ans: 148; km/h
